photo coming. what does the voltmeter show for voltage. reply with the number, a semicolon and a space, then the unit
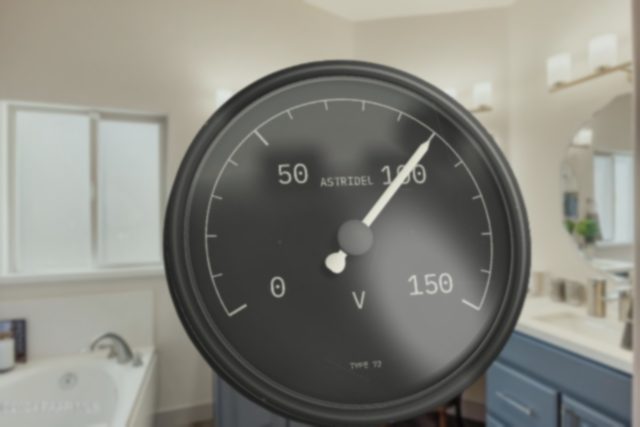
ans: 100; V
